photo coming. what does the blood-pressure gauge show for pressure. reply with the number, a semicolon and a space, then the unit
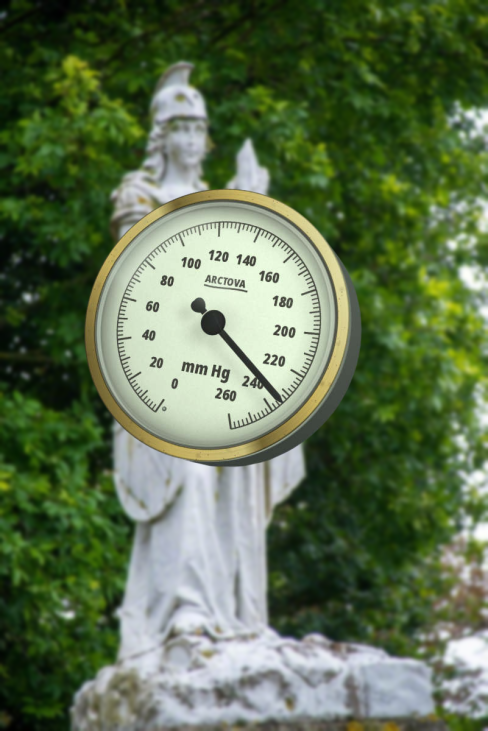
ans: 234; mmHg
